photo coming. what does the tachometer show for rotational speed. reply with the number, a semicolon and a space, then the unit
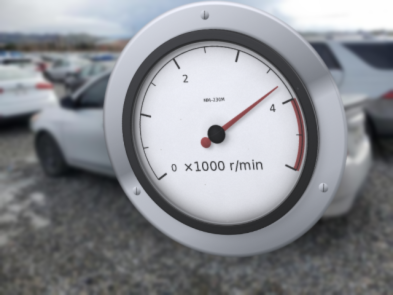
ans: 3750; rpm
